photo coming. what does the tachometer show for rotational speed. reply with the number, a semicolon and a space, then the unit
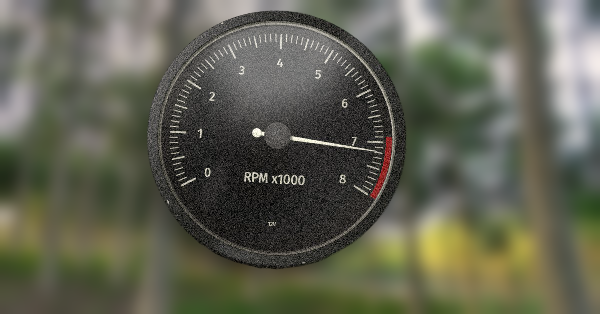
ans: 7200; rpm
